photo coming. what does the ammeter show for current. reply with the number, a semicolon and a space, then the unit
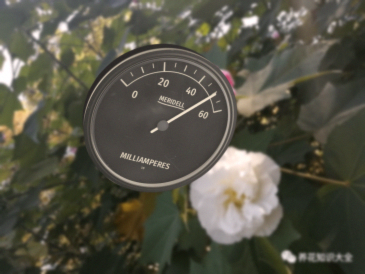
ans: 50; mA
